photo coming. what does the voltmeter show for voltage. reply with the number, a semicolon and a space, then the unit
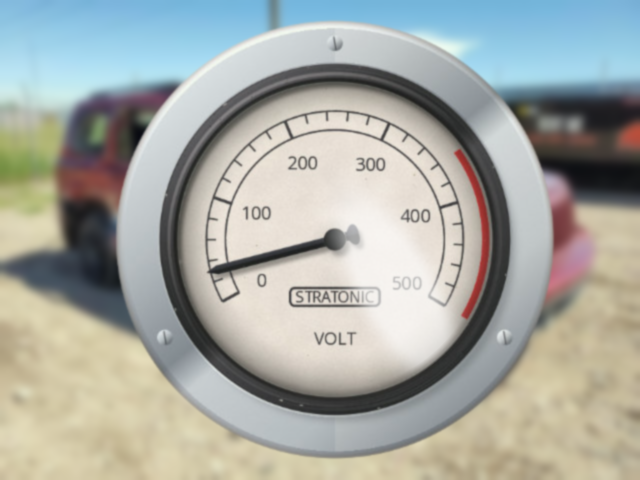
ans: 30; V
